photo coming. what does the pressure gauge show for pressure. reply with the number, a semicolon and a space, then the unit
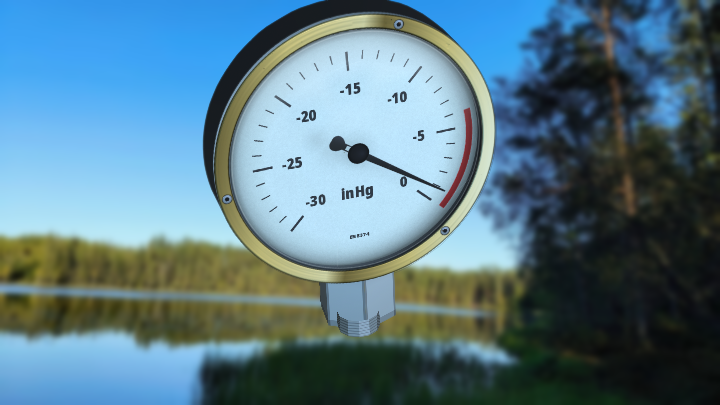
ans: -1; inHg
